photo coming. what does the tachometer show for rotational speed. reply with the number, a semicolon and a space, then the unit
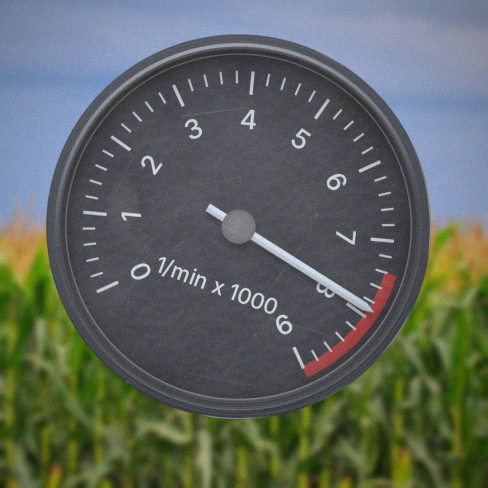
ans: 7900; rpm
